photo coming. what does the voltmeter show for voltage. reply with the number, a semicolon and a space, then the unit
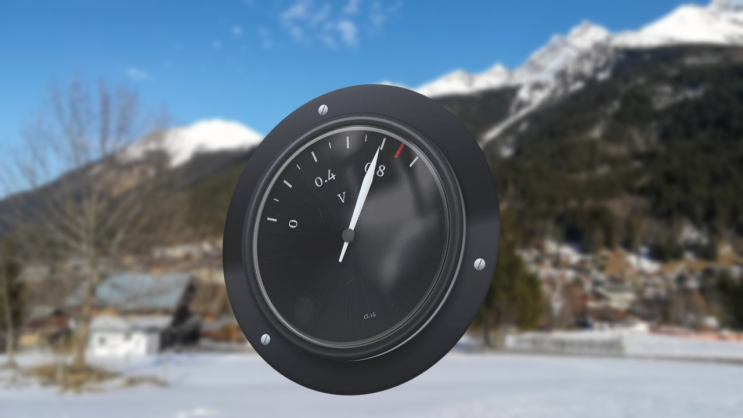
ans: 0.8; V
